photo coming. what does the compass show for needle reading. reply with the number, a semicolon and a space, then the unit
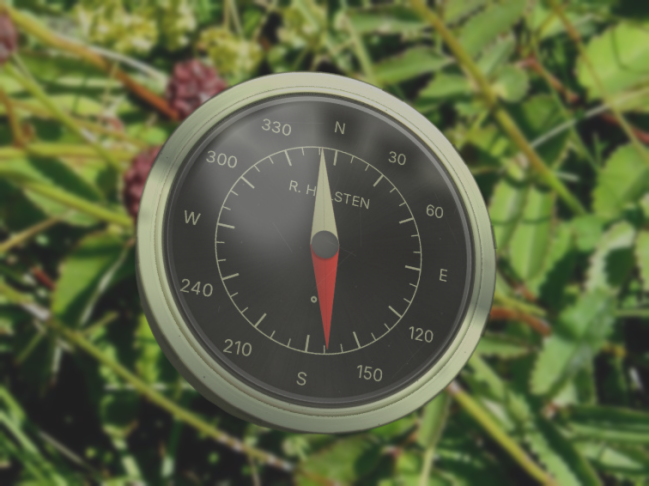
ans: 170; °
